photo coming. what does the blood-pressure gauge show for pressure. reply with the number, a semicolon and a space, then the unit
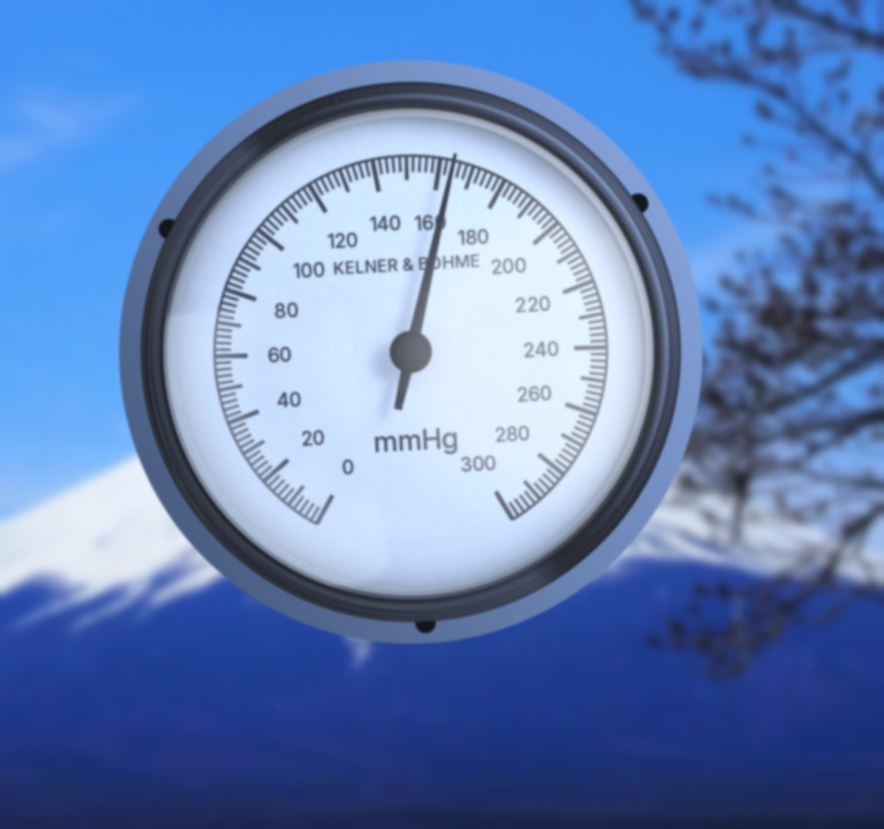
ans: 164; mmHg
